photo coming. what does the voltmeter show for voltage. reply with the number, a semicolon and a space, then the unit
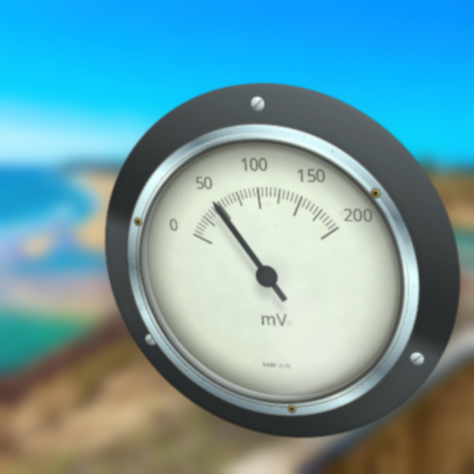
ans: 50; mV
